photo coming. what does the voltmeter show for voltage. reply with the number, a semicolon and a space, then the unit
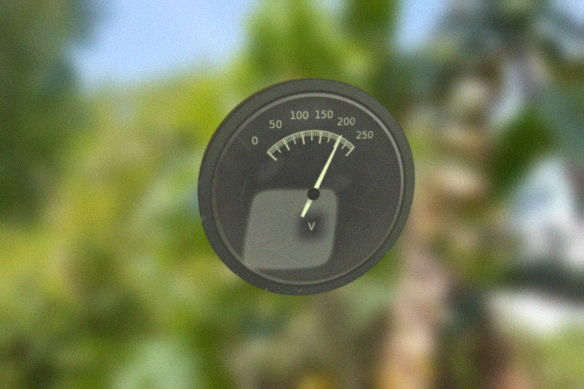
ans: 200; V
